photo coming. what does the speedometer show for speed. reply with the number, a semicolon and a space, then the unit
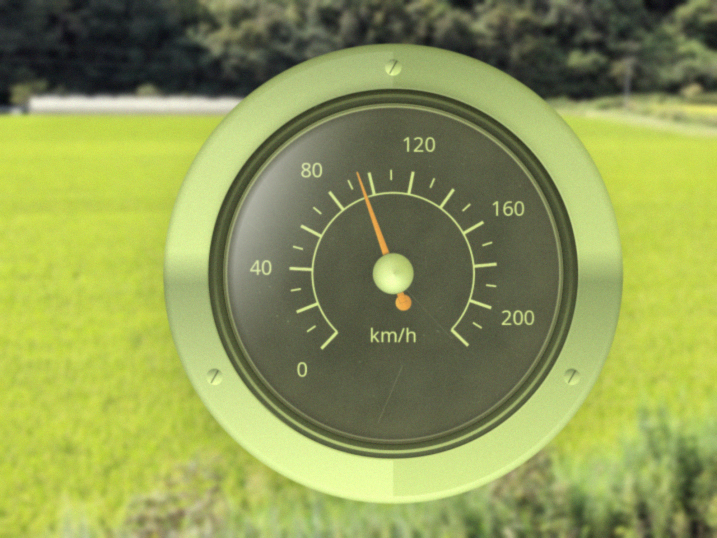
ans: 95; km/h
